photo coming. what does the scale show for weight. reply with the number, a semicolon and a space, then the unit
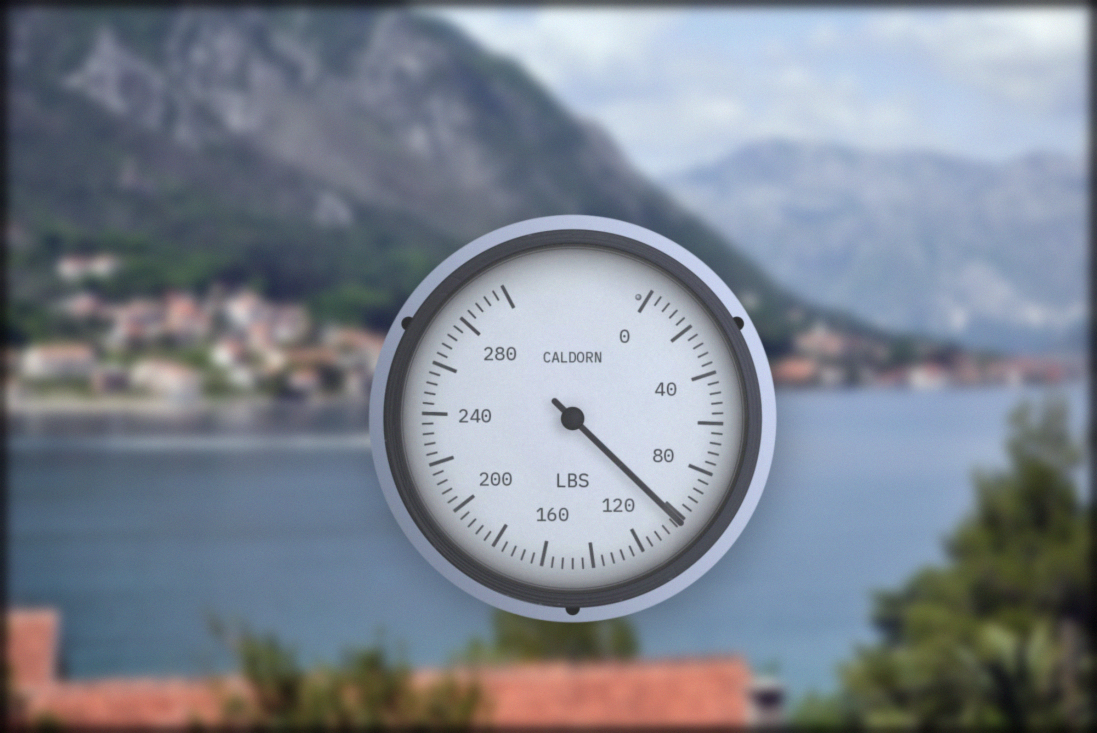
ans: 102; lb
